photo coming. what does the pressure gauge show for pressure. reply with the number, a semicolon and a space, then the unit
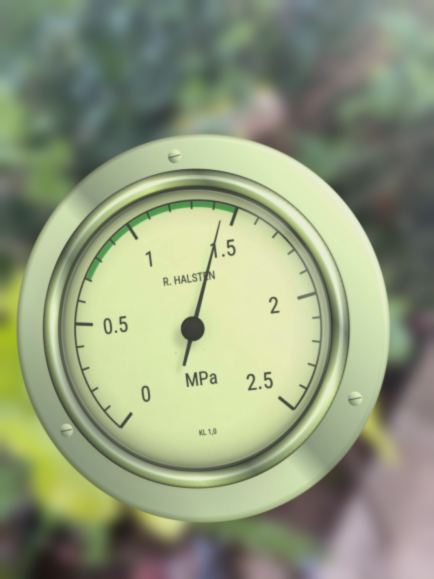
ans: 1.45; MPa
